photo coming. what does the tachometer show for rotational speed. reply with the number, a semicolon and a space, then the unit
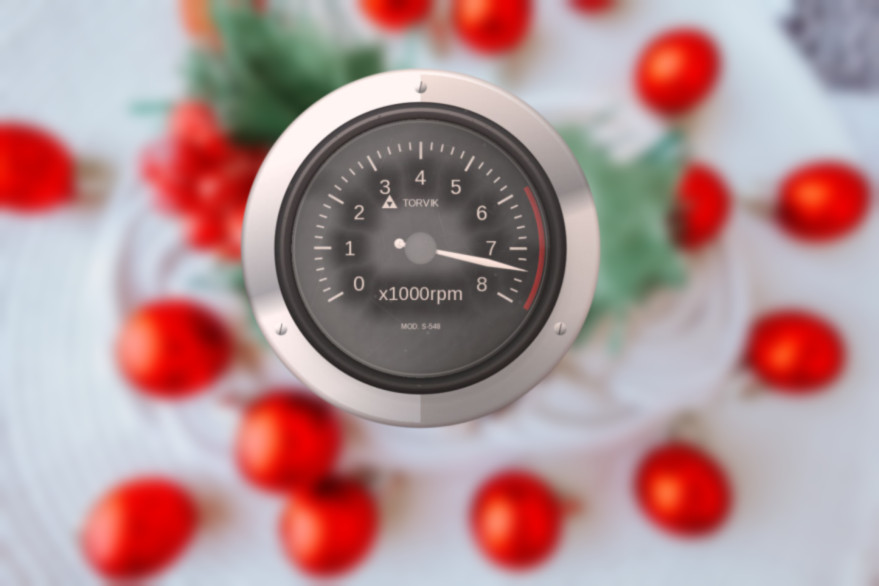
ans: 7400; rpm
